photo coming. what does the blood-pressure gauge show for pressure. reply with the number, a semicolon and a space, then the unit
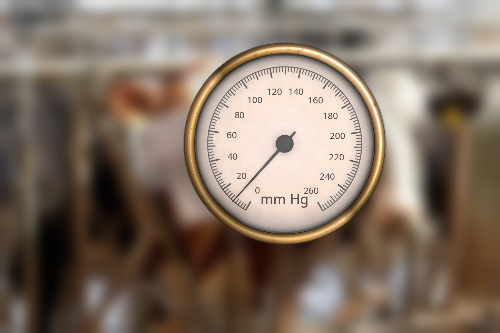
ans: 10; mmHg
